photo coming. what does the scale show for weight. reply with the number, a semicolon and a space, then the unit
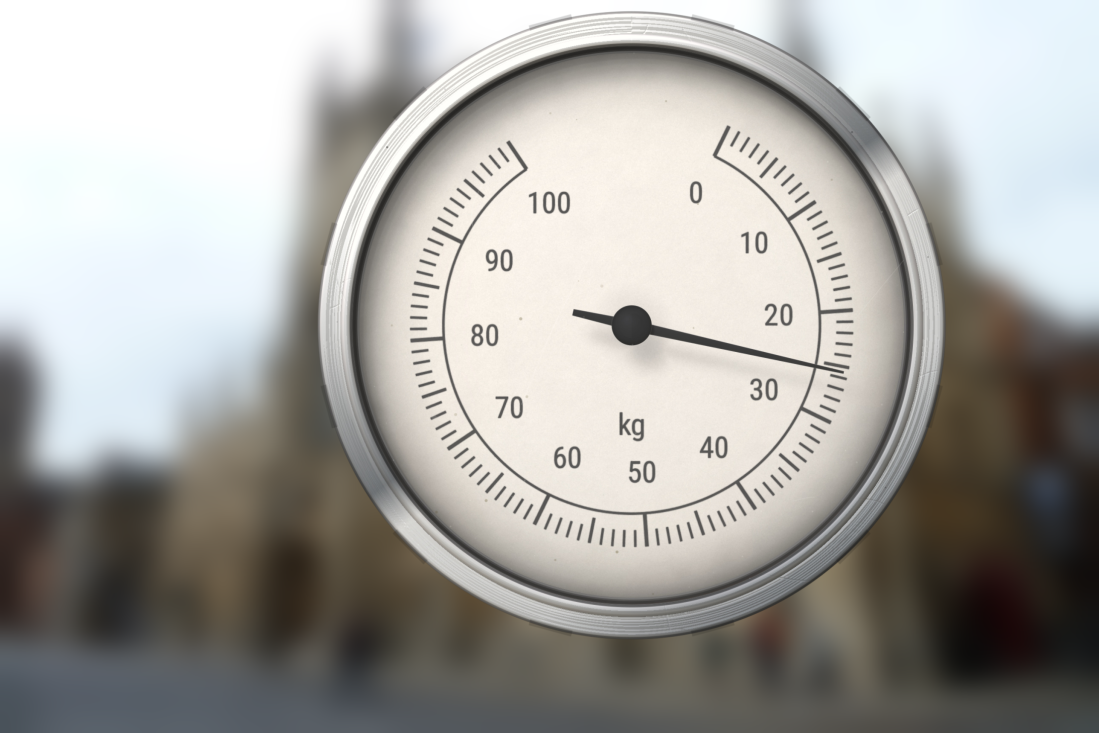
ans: 25.5; kg
